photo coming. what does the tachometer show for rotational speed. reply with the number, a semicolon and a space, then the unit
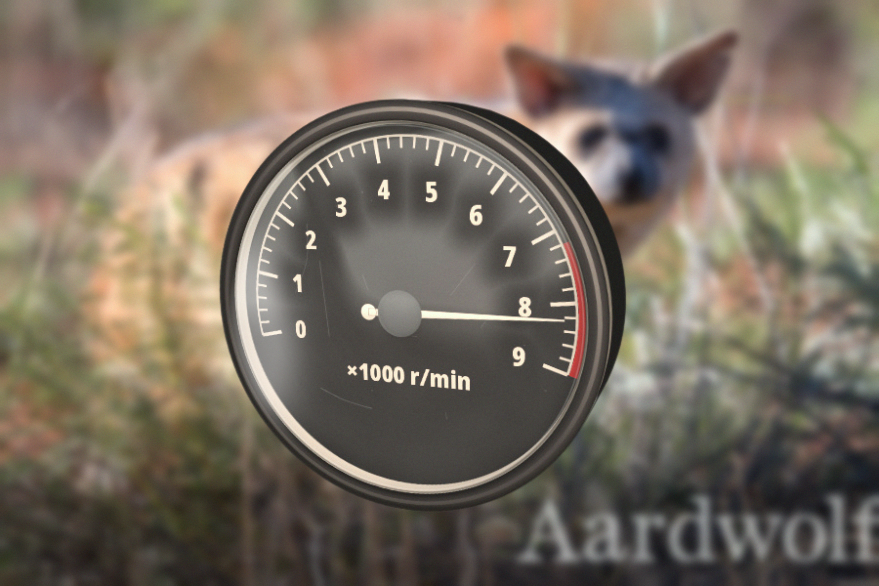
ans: 8200; rpm
